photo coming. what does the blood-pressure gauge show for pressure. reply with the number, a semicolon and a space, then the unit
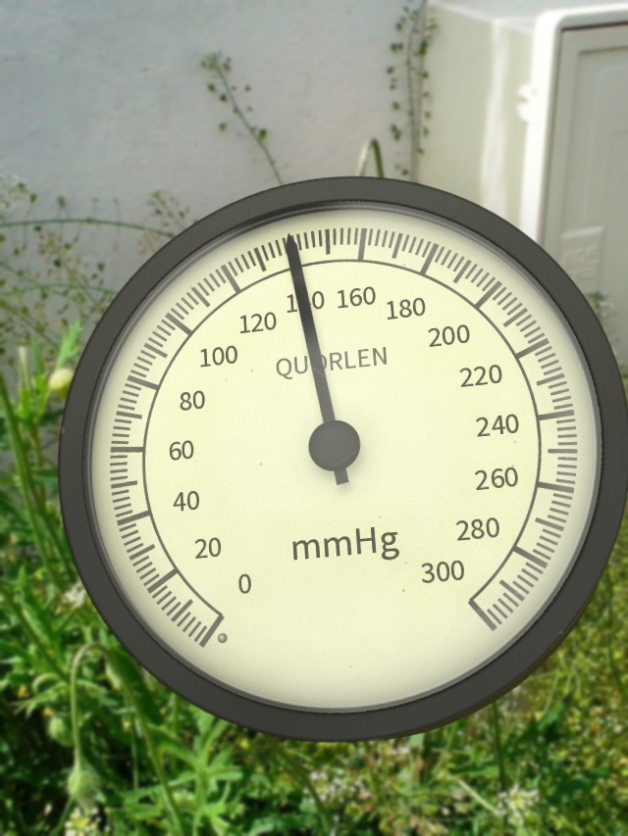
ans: 140; mmHg
